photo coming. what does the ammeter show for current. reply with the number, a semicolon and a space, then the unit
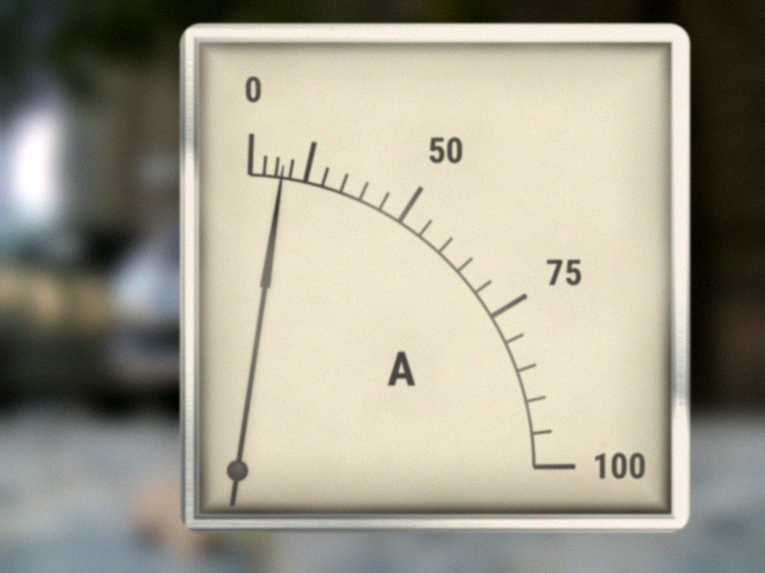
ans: 17.5; A
